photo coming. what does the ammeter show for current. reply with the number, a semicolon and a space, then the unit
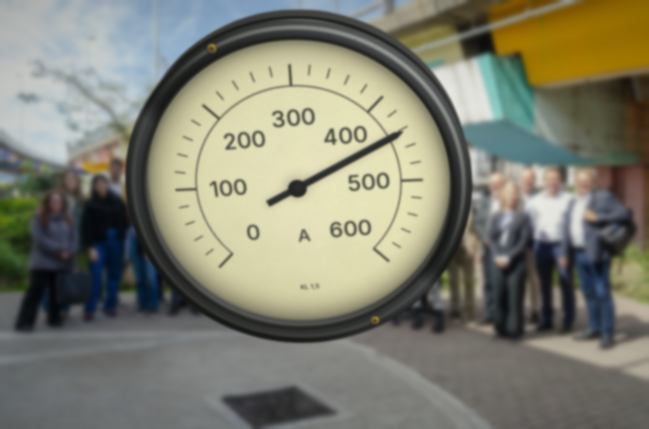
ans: 440; A
